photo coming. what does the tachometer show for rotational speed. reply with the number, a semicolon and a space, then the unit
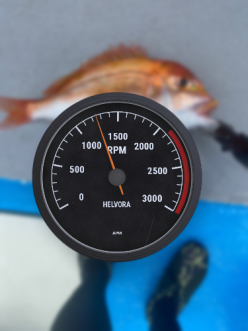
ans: 1250; rpm
